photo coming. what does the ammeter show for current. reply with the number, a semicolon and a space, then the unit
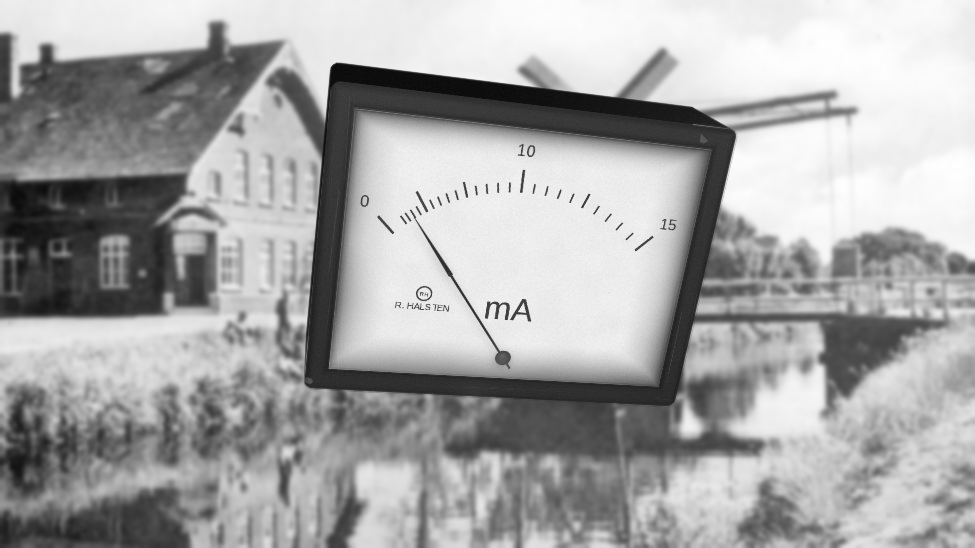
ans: 4; mA
